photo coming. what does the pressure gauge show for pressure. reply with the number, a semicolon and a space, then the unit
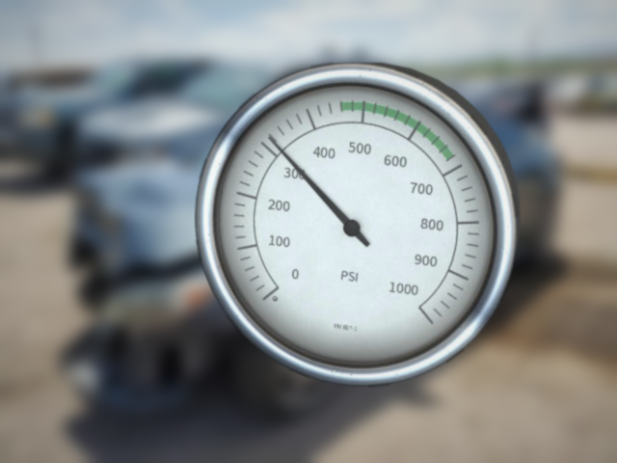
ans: 320; psi
